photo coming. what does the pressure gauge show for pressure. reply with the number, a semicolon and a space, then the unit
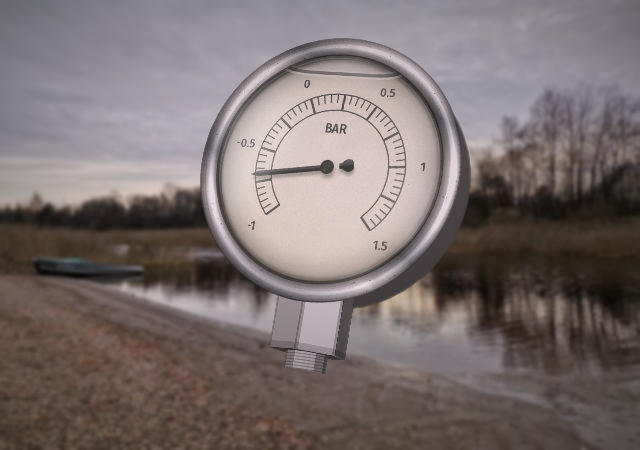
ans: -0.7; bar
